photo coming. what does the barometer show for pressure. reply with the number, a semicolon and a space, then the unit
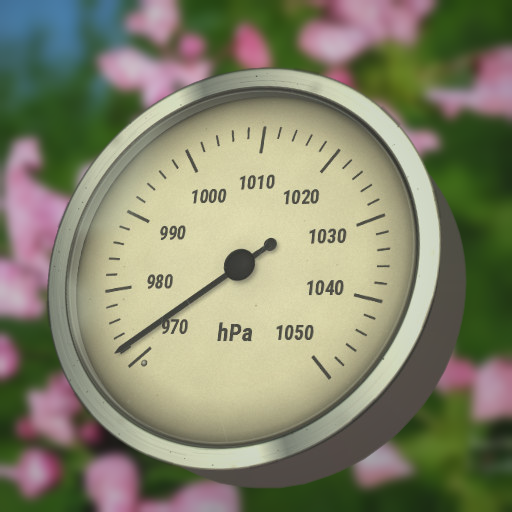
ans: 972; hPa
